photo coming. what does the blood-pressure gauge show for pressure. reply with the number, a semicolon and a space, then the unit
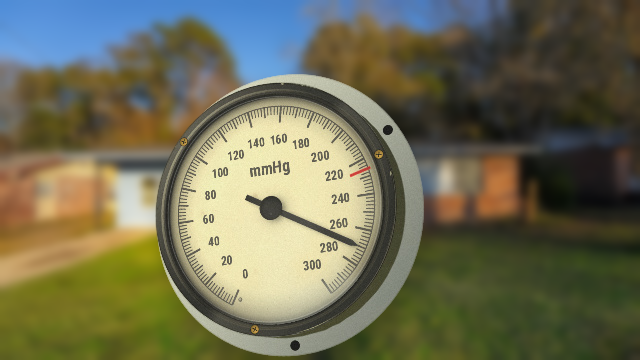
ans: 270; mmHg
